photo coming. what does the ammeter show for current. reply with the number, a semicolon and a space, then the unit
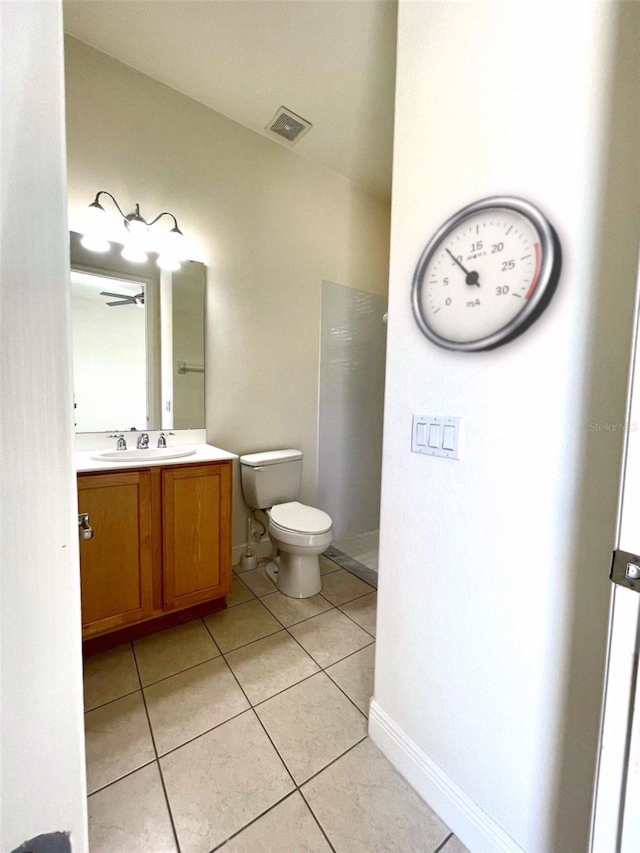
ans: 10; mA
